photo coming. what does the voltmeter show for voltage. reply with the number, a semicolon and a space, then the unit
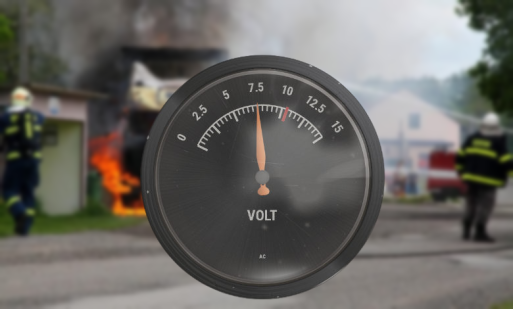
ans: 7.5; V
